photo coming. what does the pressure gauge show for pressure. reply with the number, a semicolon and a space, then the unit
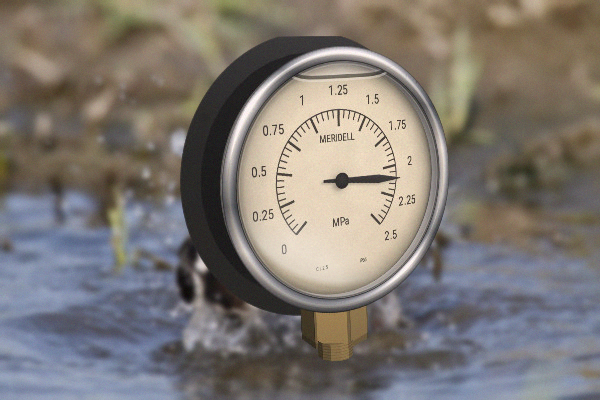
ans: 2.1; MPa
